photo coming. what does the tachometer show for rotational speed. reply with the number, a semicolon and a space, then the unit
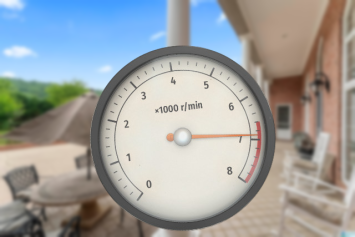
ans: 6900; rpm
